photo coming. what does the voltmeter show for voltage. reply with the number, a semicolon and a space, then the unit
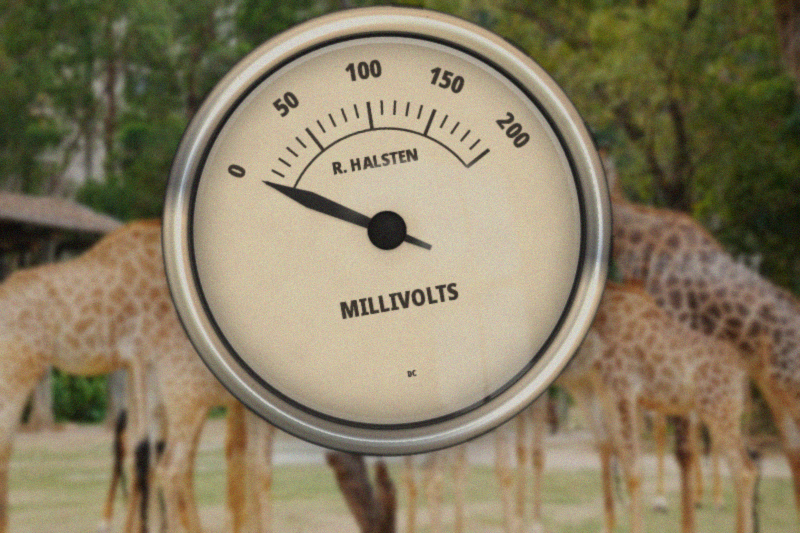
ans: 0; mV
